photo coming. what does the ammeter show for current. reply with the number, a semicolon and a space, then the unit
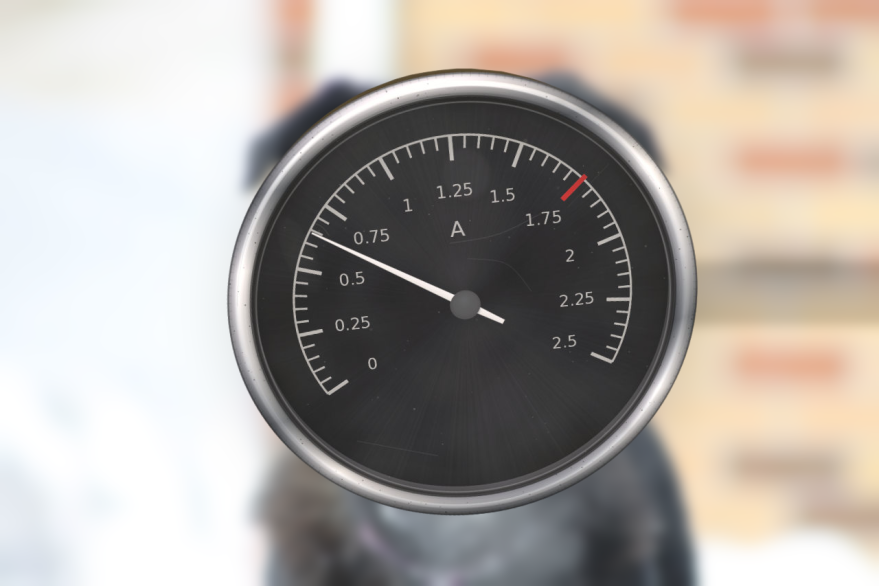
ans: 0.65; A
